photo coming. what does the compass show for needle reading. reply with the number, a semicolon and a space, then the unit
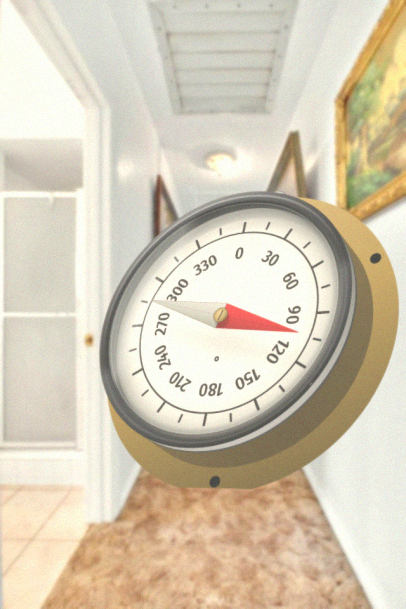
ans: 105; °
